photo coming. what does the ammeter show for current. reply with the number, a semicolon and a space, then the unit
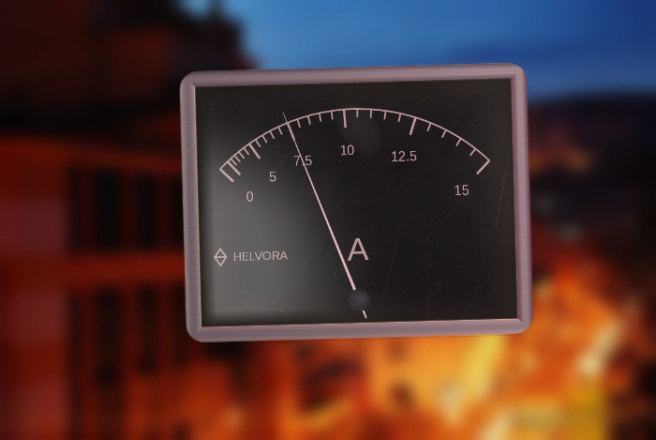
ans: 7.5; A
